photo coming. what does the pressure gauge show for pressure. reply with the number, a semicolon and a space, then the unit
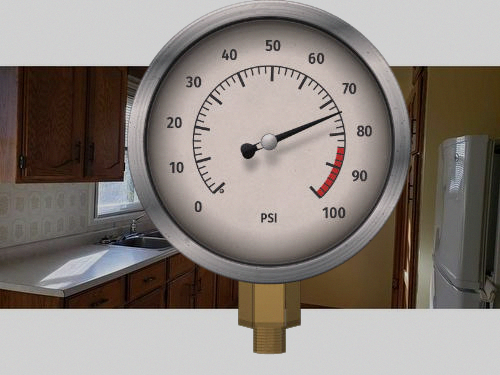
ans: 74; psi
